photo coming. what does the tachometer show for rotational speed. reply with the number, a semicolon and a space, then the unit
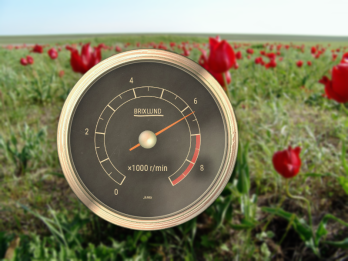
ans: 6250; rpm
